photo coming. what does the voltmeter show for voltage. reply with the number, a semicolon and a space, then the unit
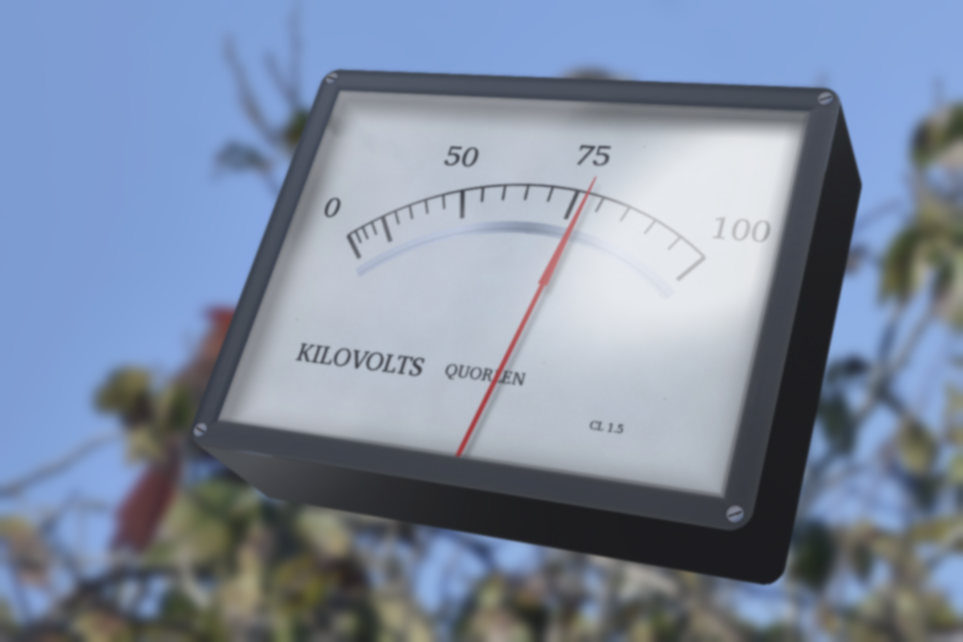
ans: 77.5; kV
